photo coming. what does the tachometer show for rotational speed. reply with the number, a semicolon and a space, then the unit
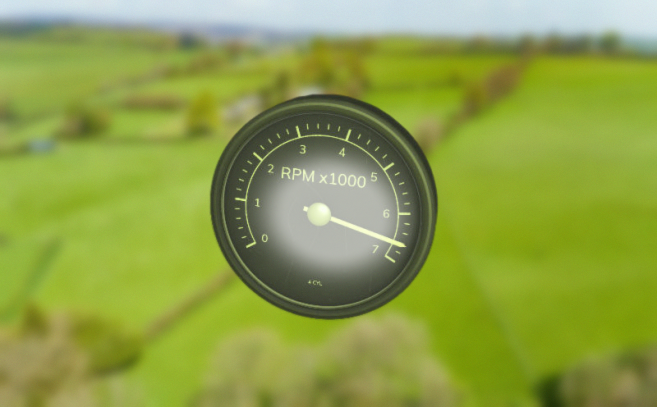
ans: 6600; rpm
